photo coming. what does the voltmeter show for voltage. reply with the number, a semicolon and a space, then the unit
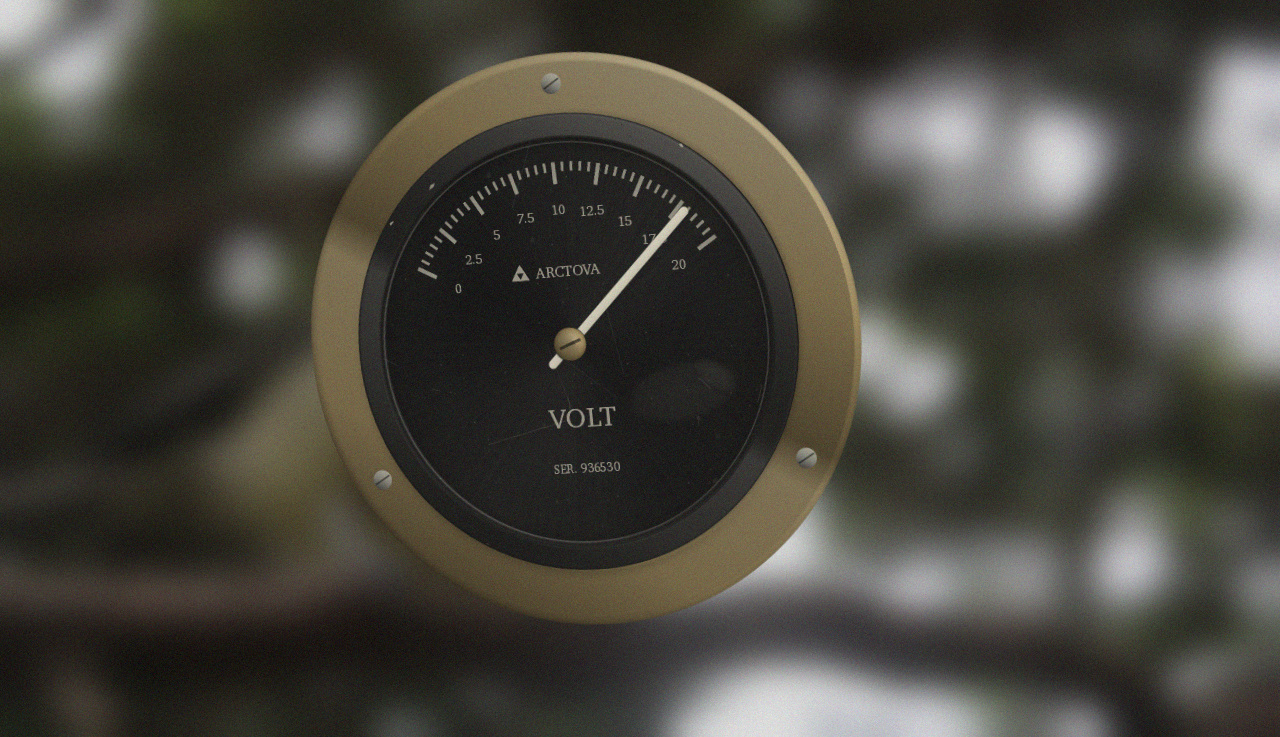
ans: 18; V
